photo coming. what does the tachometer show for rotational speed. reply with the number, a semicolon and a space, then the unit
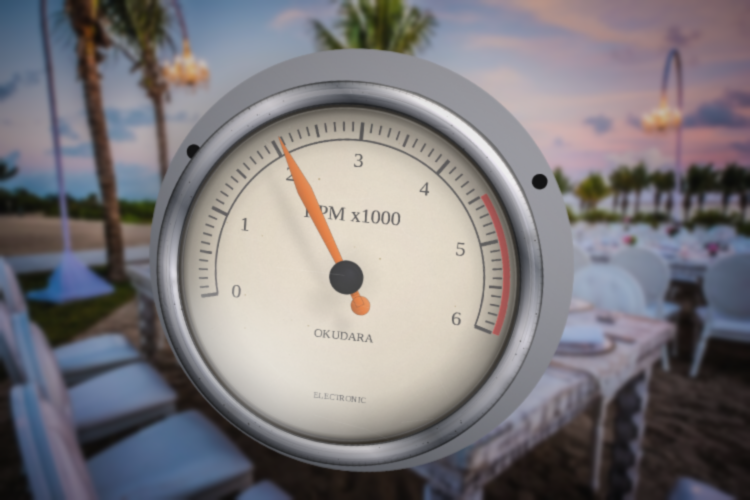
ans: 2100; rpm
